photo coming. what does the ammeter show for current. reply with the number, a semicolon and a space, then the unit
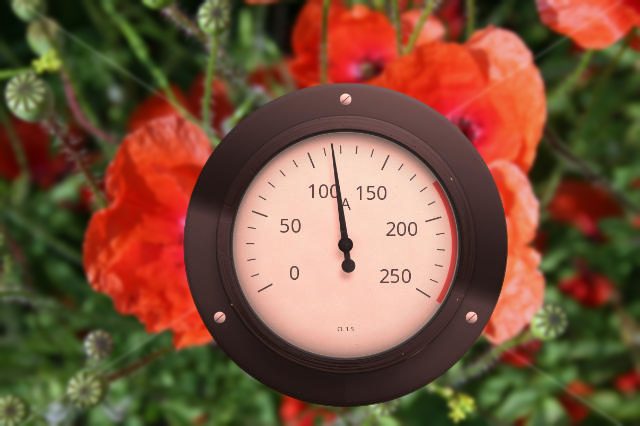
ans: 115; A
